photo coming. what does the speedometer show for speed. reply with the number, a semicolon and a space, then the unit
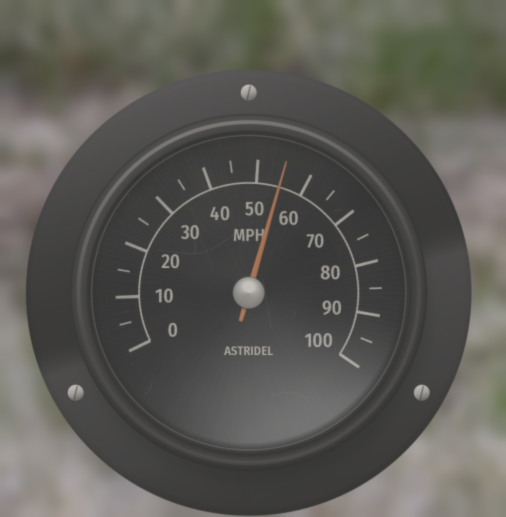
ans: 55; mph
